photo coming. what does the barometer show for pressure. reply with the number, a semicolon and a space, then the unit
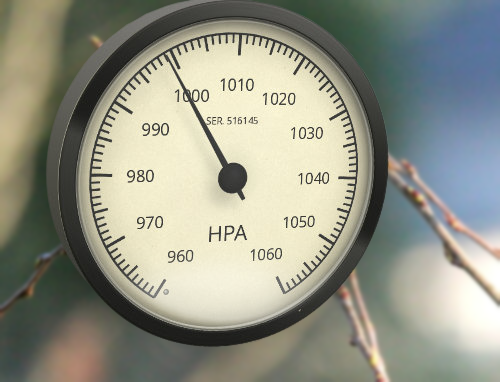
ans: 999; hPa
